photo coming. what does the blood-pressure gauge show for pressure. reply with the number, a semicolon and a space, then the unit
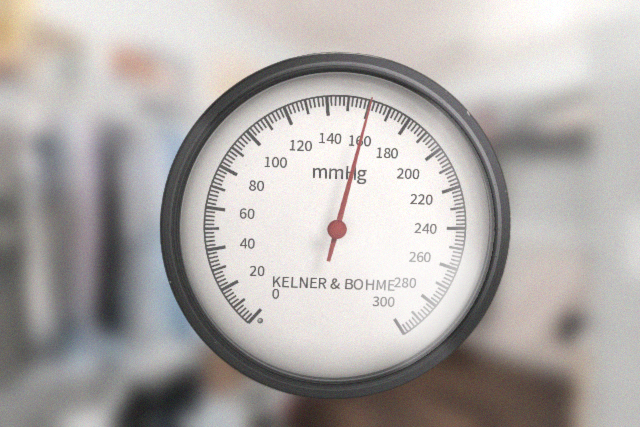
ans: 160; mmHg
